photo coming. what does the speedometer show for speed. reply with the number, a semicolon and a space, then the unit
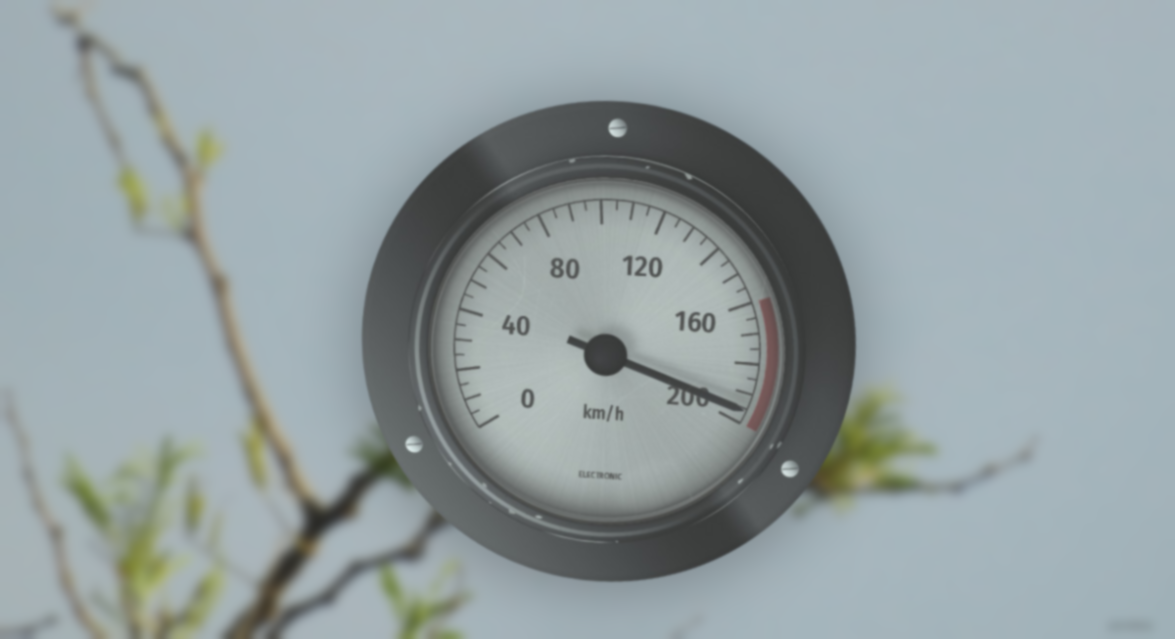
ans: 195; km/h
